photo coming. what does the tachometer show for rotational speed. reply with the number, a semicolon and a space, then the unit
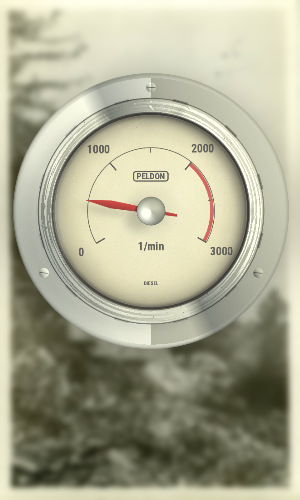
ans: 500; rpm
